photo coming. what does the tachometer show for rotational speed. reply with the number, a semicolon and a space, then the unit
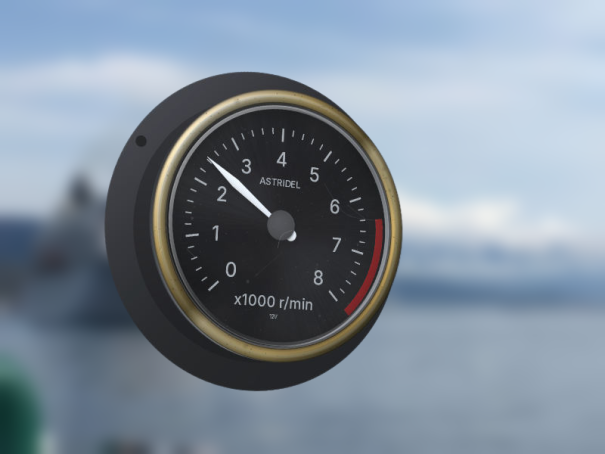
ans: 2400; rpm
